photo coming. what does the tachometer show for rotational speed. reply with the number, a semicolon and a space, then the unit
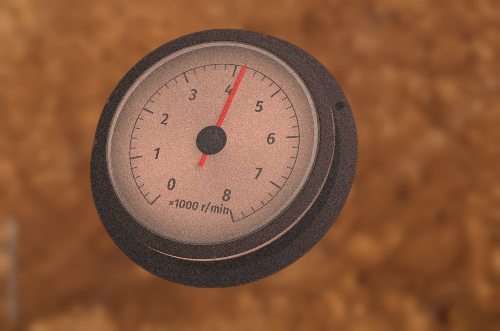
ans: 4200; rpm
